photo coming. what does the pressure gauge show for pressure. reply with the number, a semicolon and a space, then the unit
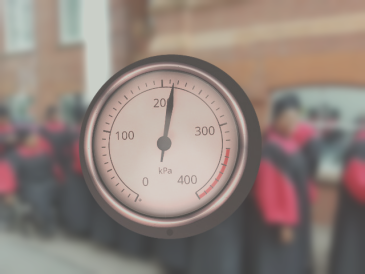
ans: 215; kPa
